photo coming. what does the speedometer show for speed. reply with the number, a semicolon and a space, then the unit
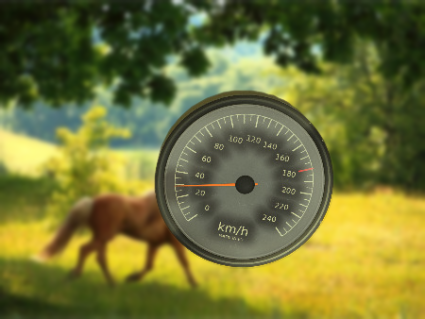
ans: 30; km/h
